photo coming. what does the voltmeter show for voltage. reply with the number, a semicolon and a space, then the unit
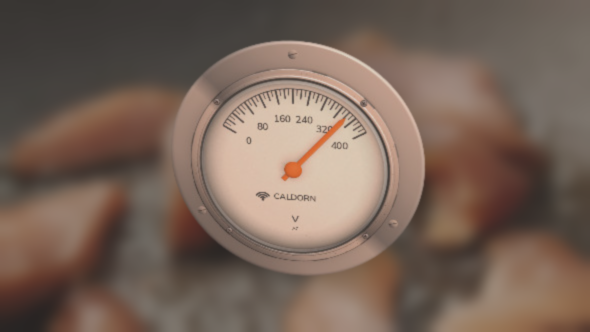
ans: 340; V
